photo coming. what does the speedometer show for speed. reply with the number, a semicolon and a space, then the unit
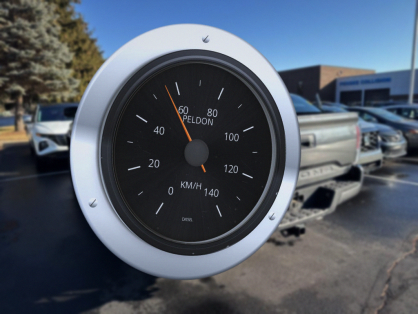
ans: 55; km/h
